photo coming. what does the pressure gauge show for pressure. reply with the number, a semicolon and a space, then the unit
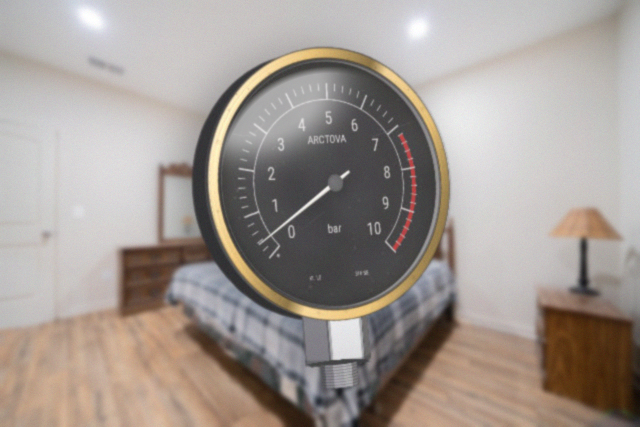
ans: 0.4; bar
